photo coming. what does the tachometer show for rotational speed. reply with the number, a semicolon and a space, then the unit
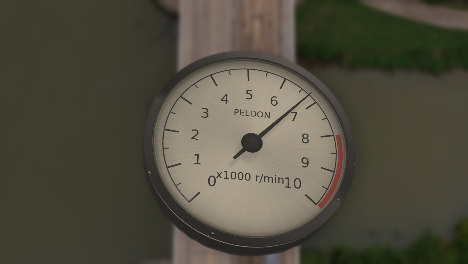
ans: 6750; rpm
